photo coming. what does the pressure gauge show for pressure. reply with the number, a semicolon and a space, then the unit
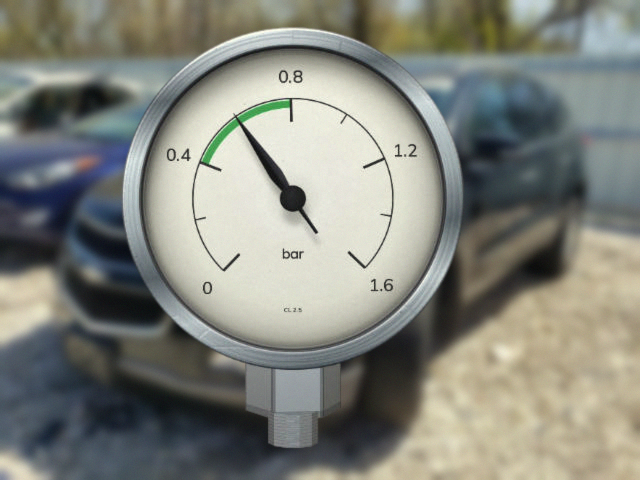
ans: 0.6; bar
